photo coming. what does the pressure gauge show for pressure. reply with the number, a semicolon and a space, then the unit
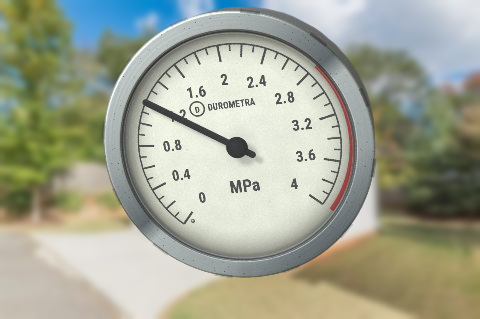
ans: 1.2; MPa
